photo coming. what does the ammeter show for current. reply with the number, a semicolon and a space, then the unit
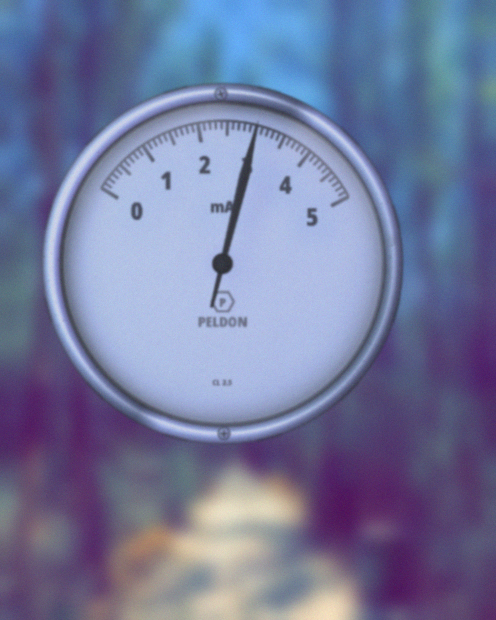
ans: 3; mA
